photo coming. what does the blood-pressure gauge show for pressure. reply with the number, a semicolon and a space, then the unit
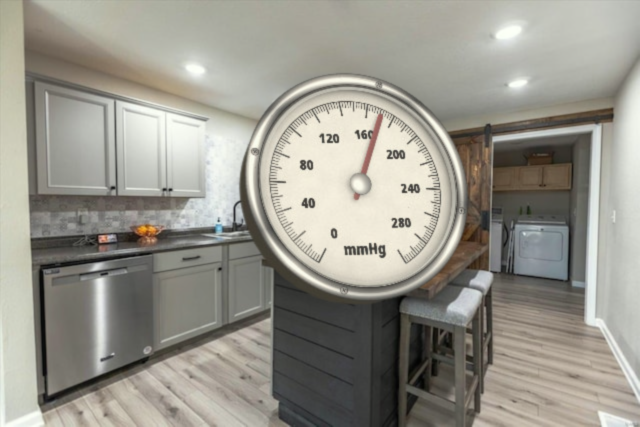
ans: 170; mmHg
